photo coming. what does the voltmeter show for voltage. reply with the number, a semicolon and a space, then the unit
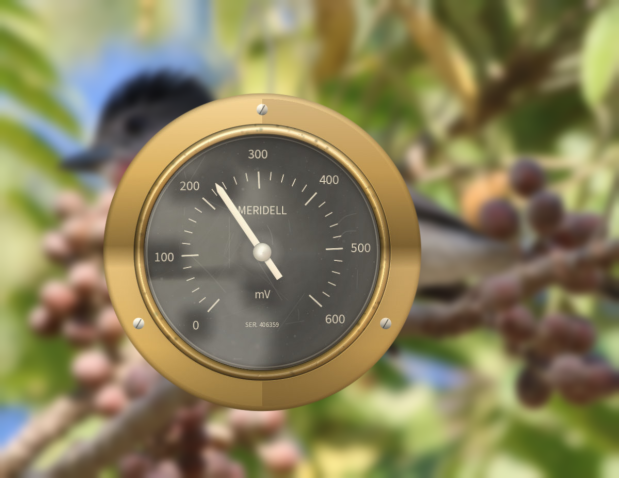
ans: 230; mV
